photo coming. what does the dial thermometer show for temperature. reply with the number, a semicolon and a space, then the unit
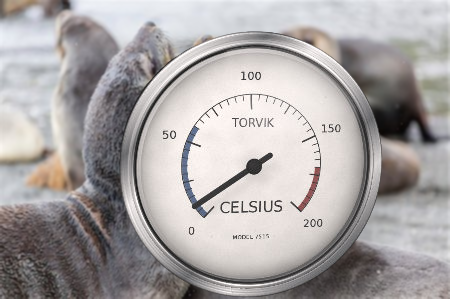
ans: 10; °C
